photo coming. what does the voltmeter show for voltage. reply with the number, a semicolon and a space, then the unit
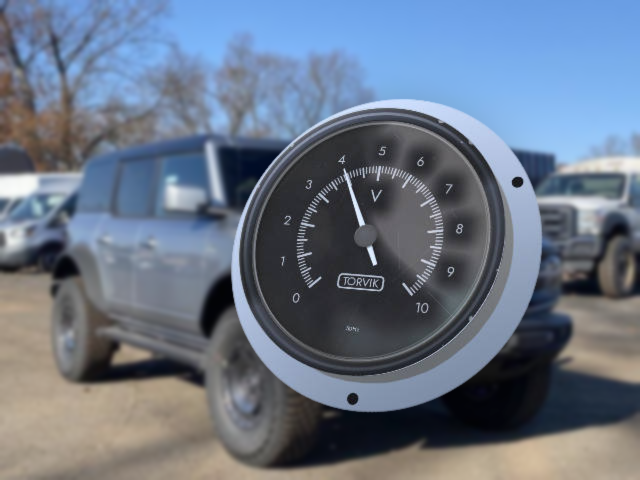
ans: 4; V
